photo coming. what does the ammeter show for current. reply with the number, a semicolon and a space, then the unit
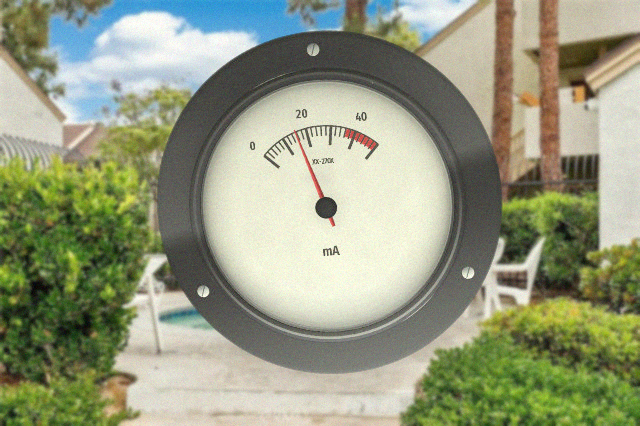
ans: 16; mA
